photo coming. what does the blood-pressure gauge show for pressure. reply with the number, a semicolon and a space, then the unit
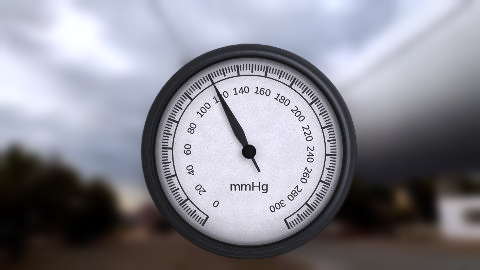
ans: 120; mmHg
